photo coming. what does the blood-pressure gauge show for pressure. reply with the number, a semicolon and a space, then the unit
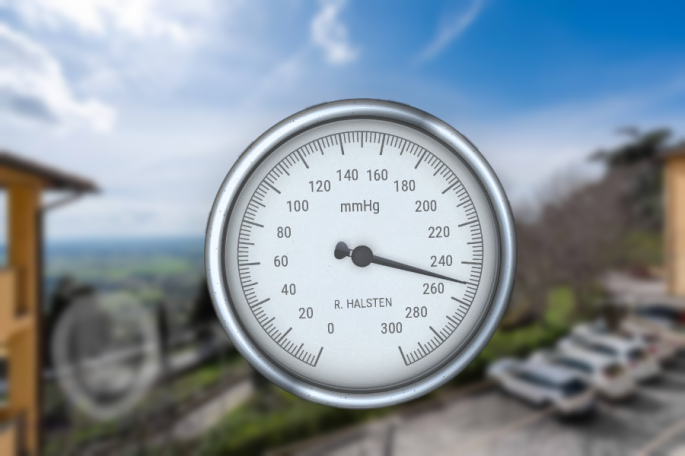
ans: 250; mmHg
